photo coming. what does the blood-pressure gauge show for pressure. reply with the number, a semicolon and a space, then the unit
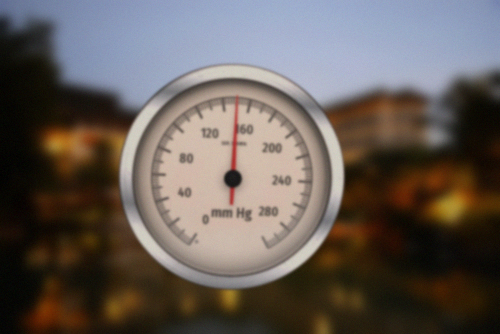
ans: 150; mmHg
